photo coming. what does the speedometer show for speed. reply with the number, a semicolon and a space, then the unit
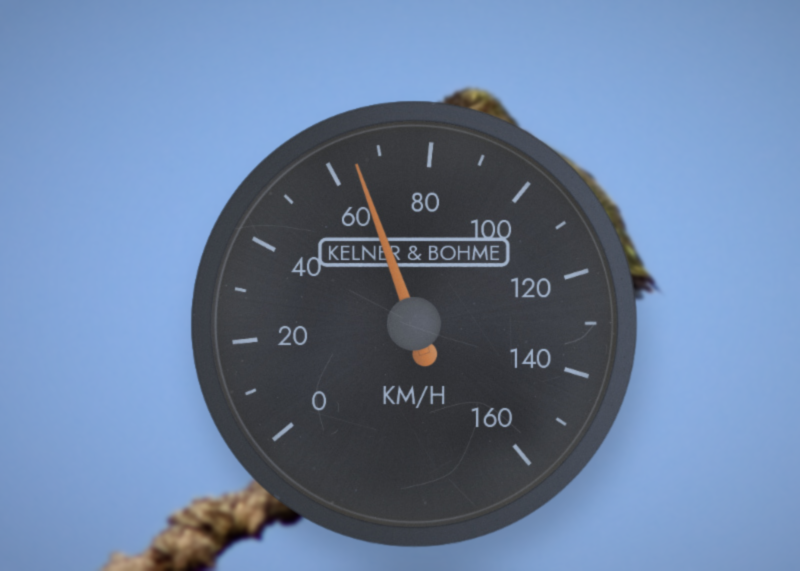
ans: 65; km/h
